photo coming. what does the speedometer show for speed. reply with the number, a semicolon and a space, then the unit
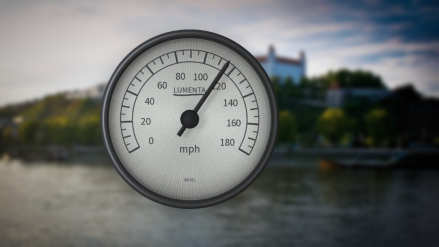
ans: 115; mph
